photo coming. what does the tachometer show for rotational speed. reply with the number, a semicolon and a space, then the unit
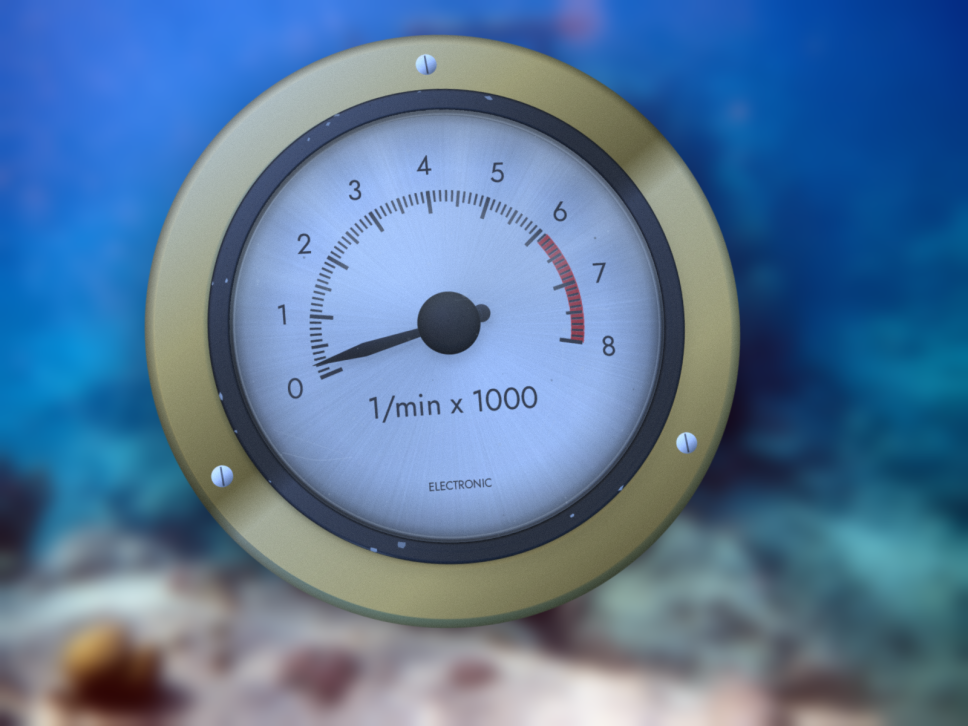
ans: 200; rpm
